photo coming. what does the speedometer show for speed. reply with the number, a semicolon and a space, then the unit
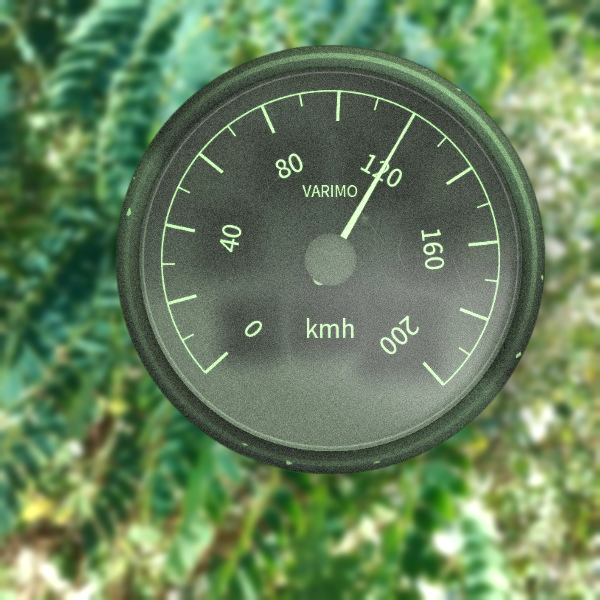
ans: 120; km/h
